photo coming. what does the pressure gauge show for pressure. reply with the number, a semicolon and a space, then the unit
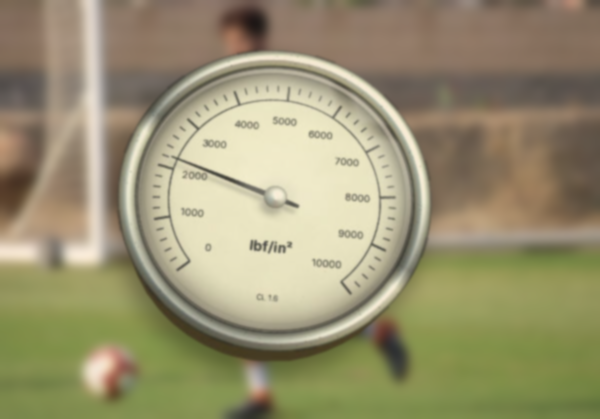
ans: 2200; psi
